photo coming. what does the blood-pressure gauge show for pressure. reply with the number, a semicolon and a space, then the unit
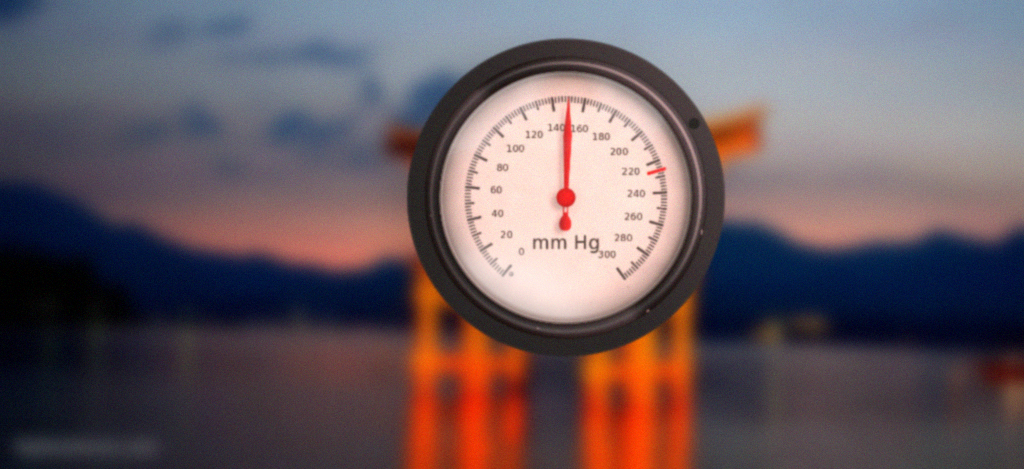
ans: 150; mmHg
